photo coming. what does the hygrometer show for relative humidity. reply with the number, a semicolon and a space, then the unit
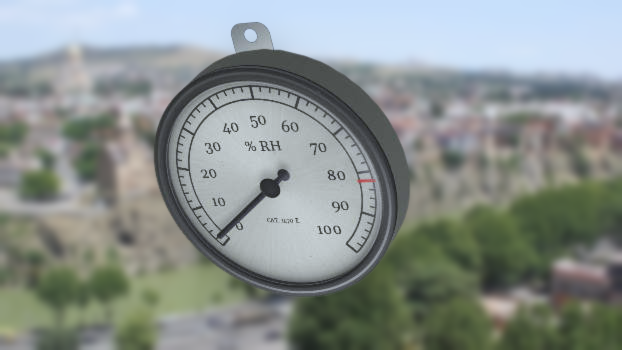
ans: 2; %
